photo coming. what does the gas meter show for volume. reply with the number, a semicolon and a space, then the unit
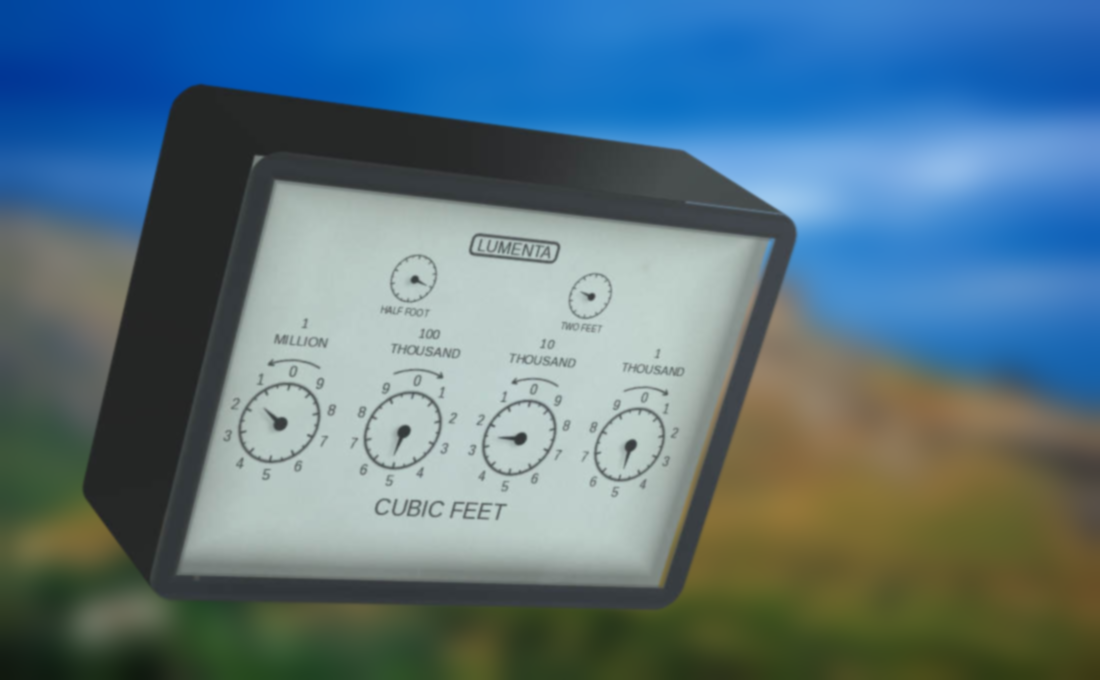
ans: 152500; ft³
